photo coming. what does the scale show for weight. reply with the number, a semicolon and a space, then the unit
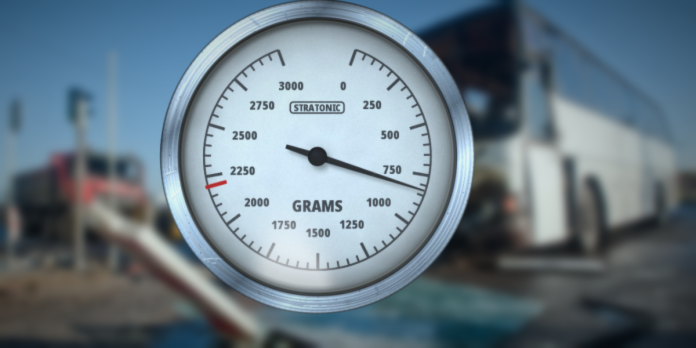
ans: 825; g
